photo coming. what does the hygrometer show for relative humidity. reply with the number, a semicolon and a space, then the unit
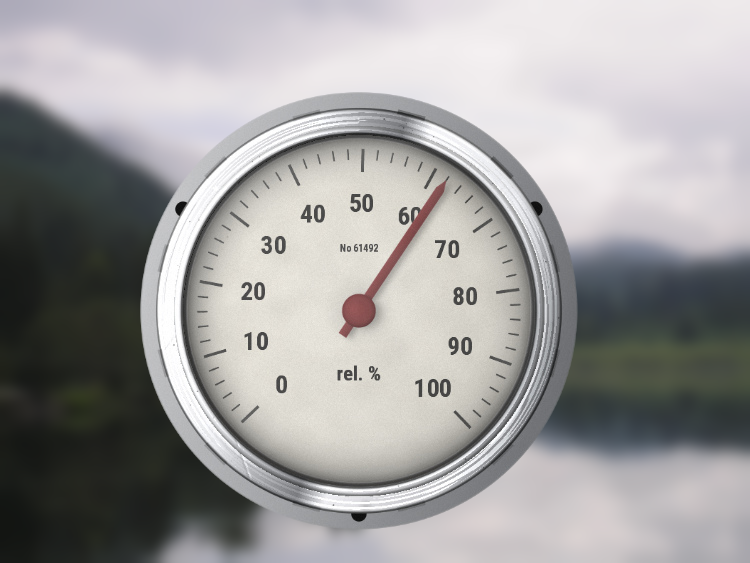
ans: 62; %
